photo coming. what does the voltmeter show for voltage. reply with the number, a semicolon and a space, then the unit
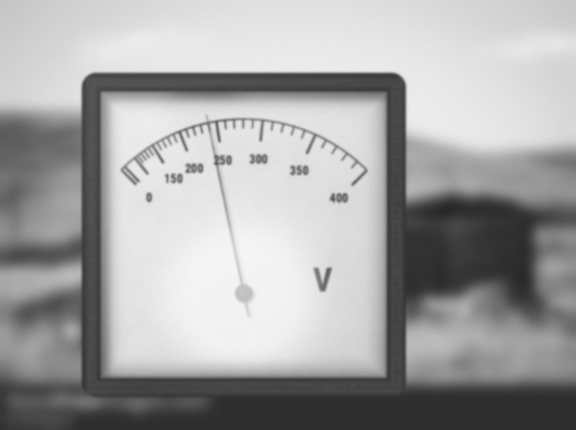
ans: 240; V
